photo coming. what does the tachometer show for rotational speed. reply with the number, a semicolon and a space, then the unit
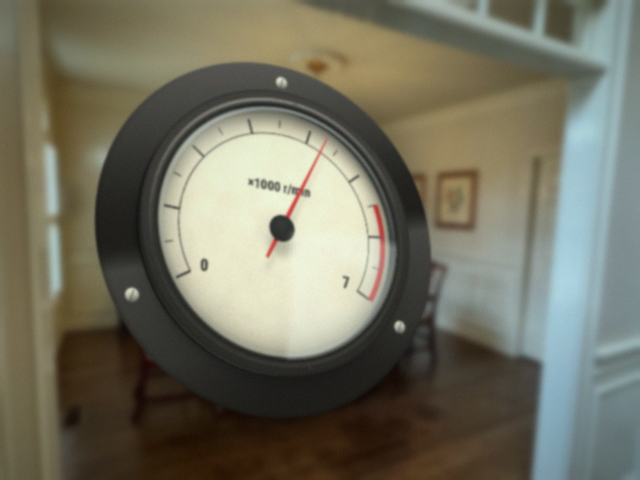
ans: 4250; rpm
